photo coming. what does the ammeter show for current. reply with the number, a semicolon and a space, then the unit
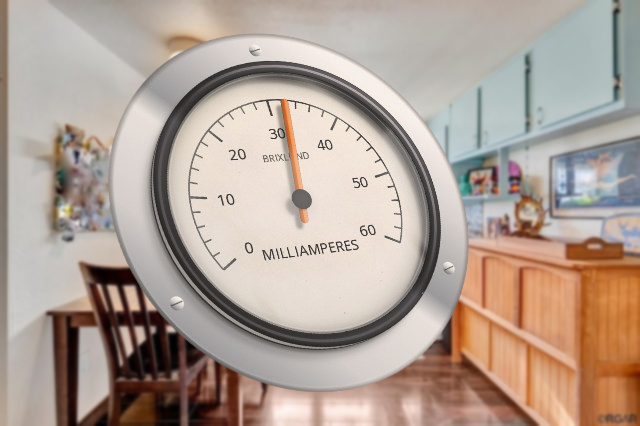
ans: 32; mA
